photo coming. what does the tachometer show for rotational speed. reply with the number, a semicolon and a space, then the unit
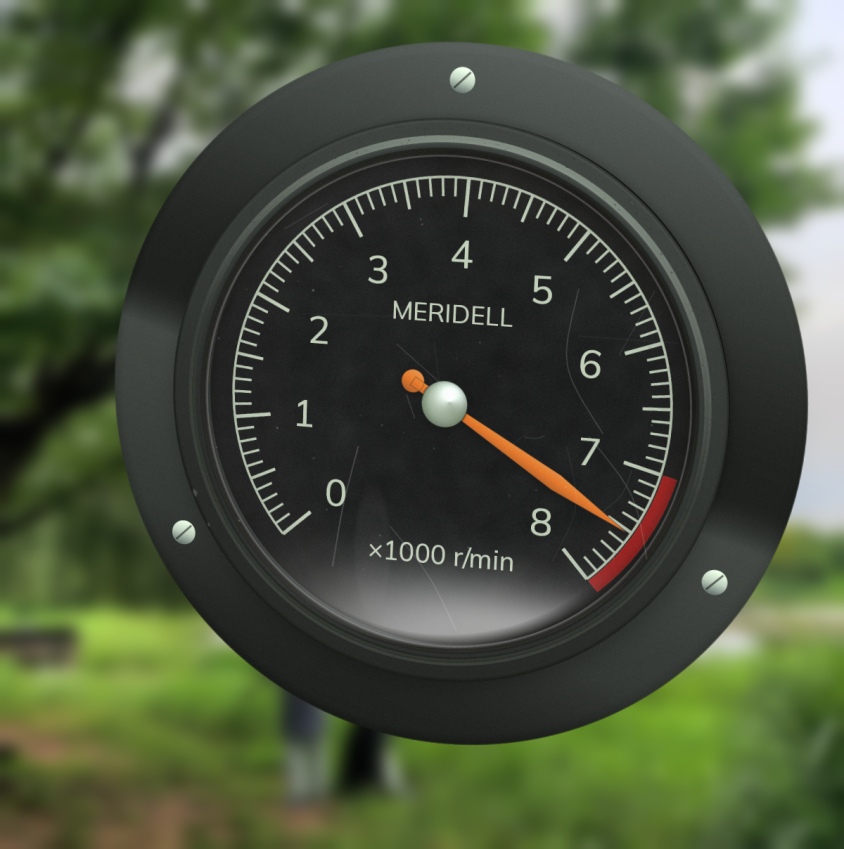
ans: 7500; rpm
